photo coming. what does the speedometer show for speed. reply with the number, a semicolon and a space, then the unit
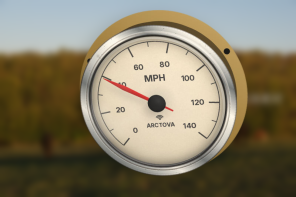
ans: 40; mph
